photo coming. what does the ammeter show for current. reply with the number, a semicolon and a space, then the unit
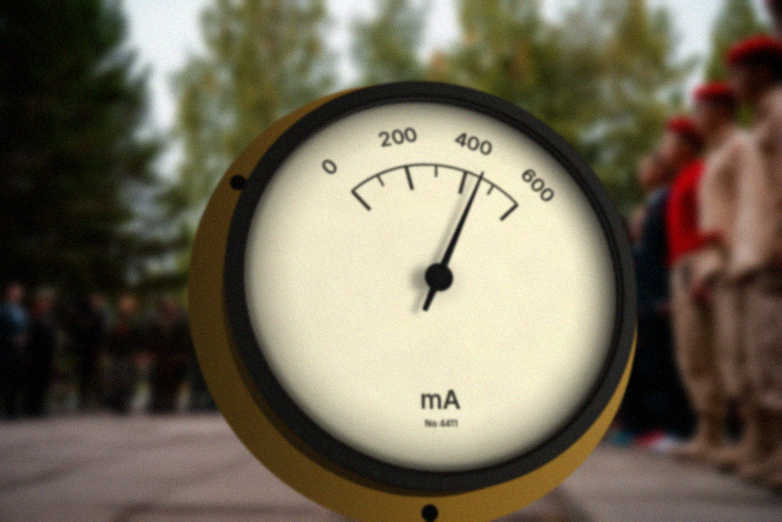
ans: 450; mA
